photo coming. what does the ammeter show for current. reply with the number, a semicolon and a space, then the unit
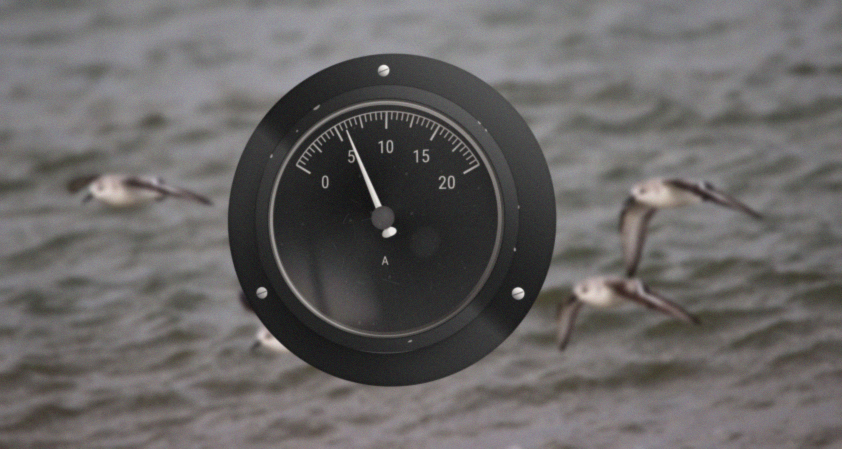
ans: 6; A
